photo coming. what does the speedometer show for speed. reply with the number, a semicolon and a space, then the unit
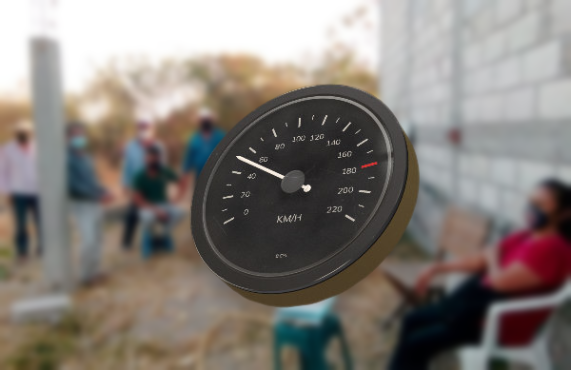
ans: 50; km/h
